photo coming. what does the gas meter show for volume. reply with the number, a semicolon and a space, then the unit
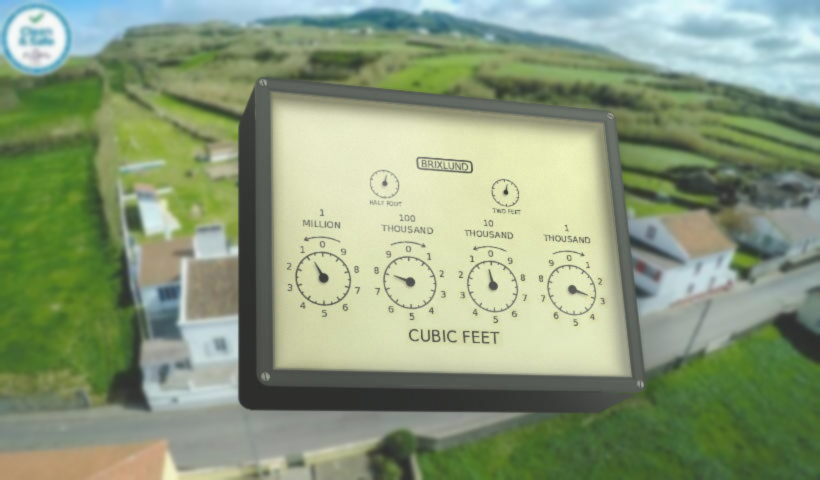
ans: 80300; ft³
